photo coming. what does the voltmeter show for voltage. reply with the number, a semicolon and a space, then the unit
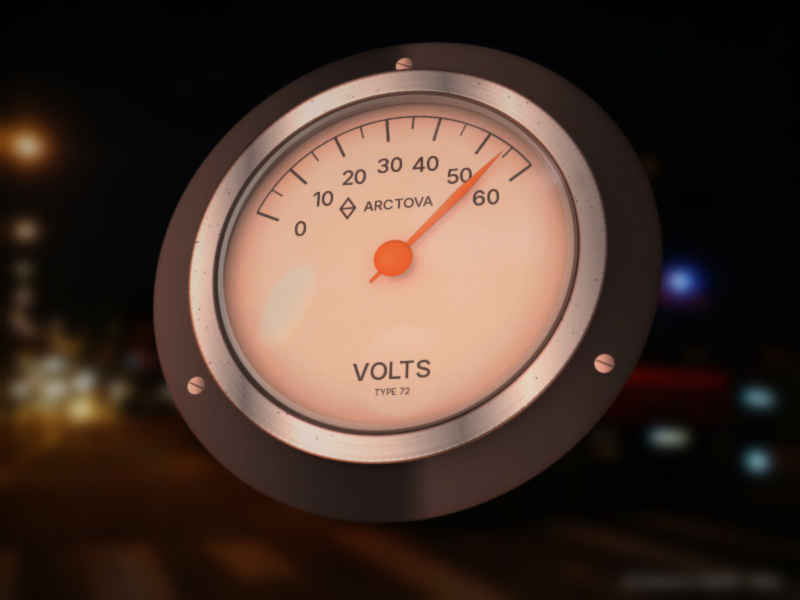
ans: 55; V
